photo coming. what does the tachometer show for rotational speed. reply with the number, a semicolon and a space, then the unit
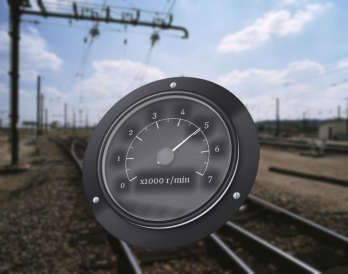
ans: 5000; rpm
